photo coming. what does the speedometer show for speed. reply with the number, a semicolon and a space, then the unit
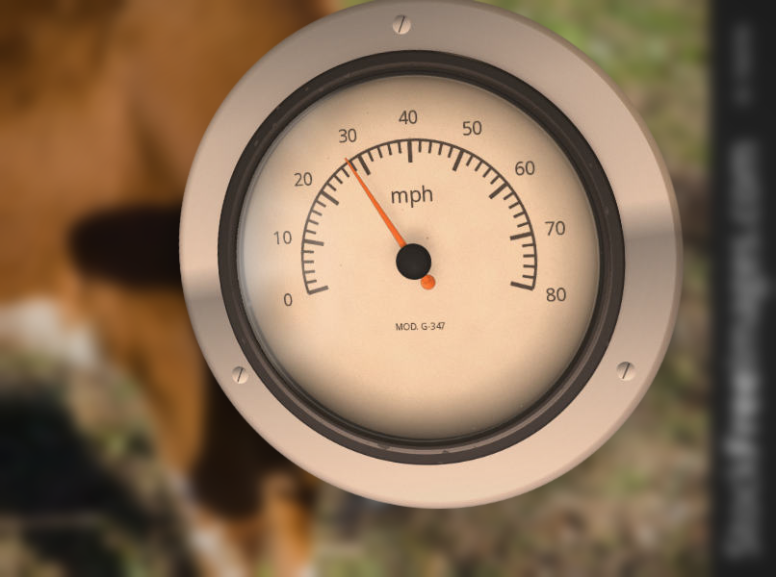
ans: 28; mph
